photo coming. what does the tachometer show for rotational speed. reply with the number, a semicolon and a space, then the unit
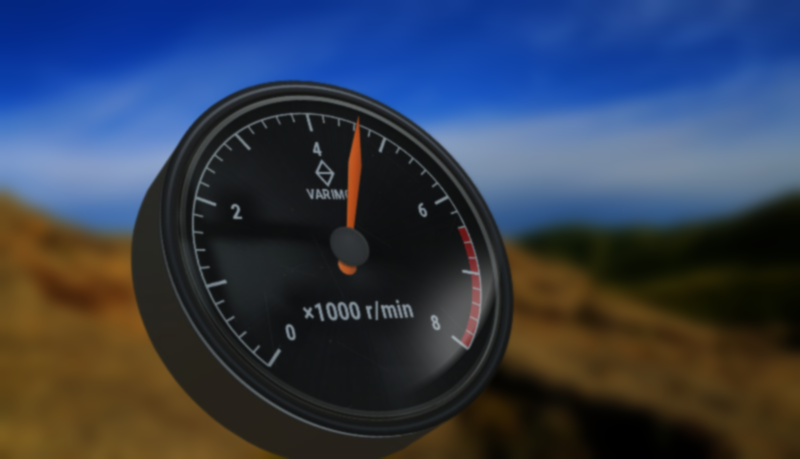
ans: 4600; rpm
